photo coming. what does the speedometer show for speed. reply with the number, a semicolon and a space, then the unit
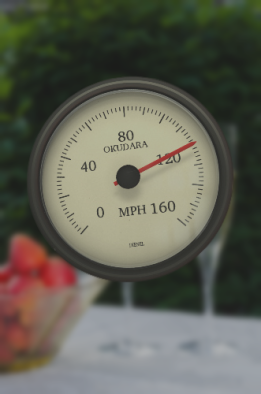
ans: 120; mph
